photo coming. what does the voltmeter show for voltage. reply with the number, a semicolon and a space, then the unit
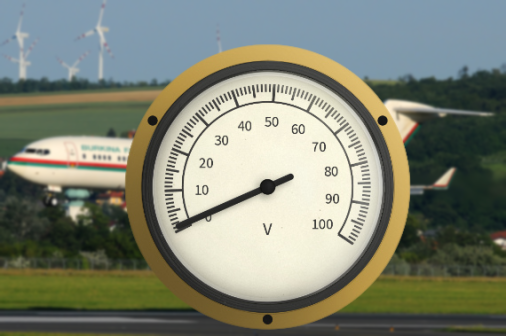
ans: 1; V
